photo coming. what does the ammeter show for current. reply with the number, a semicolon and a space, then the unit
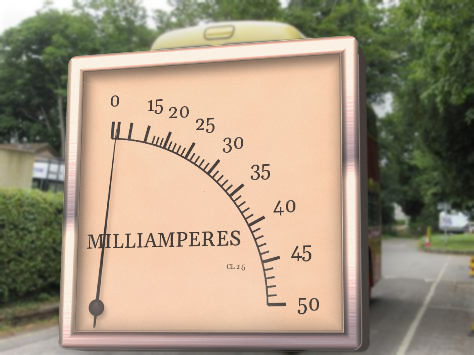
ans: 5; mA
